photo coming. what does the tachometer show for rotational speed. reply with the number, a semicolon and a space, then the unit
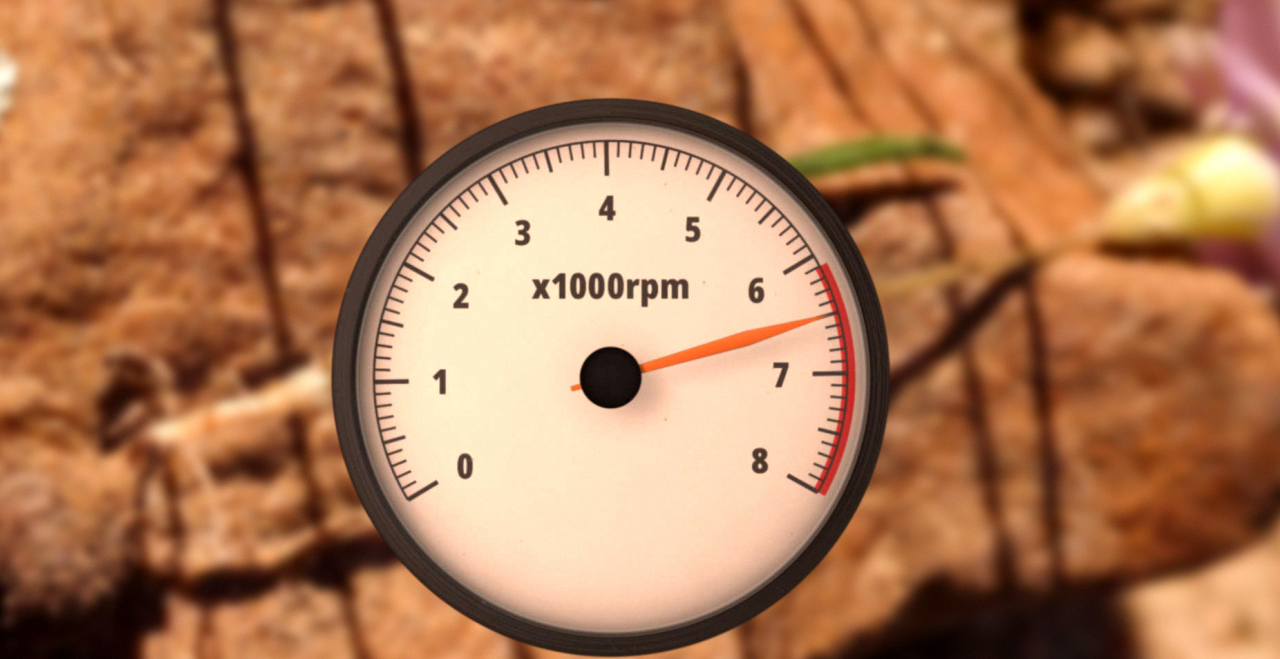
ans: 6500; rpm
